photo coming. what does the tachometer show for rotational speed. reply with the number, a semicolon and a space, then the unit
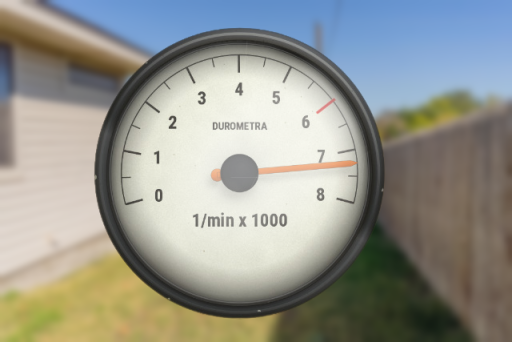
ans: 7250; rpm
